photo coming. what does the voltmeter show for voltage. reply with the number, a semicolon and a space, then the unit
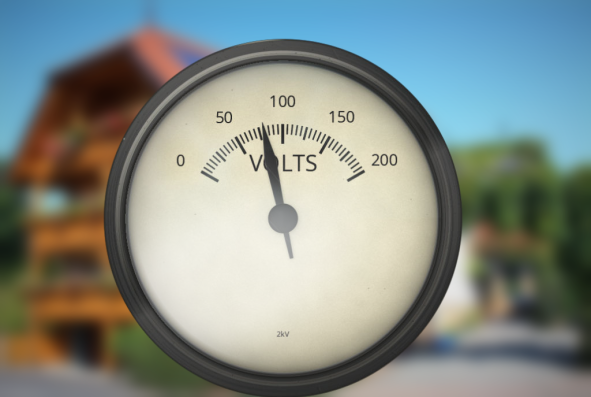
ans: 80; V
